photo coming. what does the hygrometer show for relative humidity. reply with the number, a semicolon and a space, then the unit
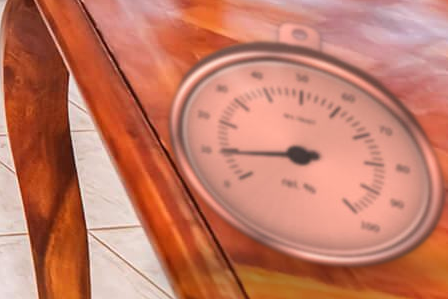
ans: 10; %
